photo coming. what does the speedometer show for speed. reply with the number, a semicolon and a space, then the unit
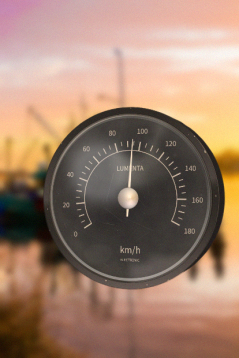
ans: 95; km/h
